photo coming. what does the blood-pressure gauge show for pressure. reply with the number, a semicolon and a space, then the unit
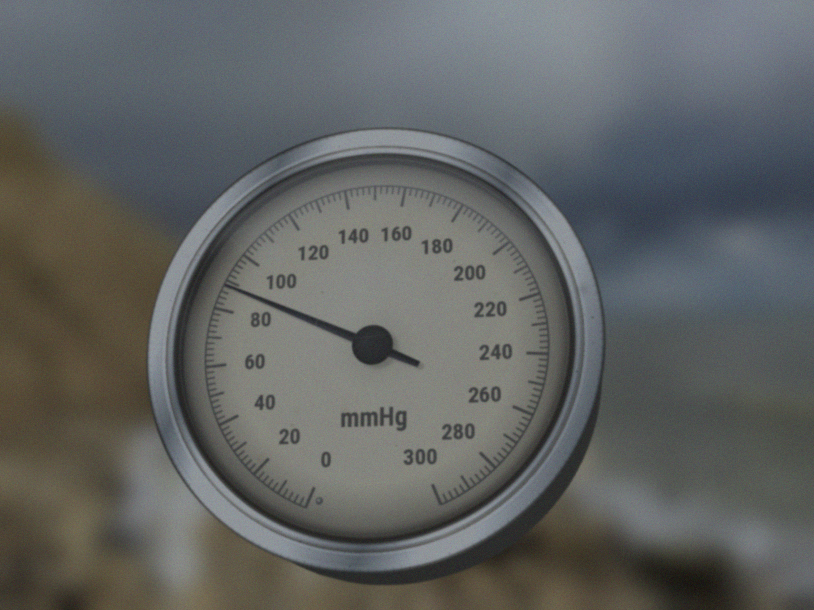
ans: 88; mmHg
